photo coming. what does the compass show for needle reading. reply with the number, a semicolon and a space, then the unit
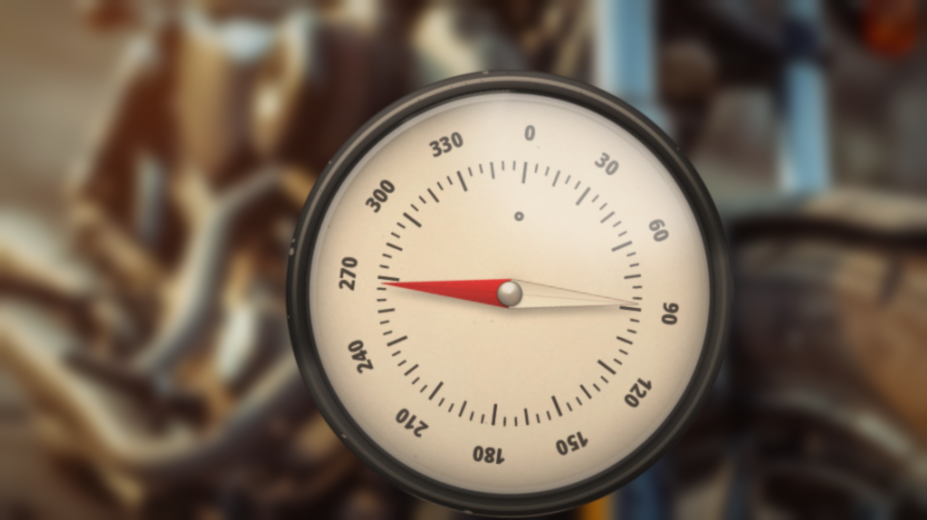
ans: 267.5; °
